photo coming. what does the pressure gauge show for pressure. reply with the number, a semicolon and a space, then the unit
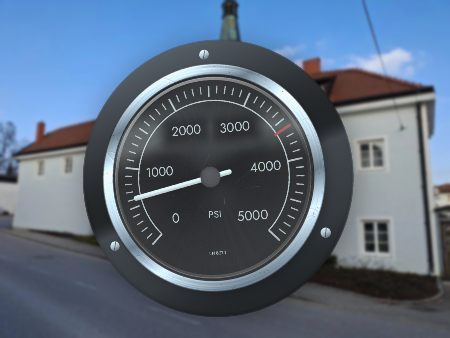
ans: 600; psi
